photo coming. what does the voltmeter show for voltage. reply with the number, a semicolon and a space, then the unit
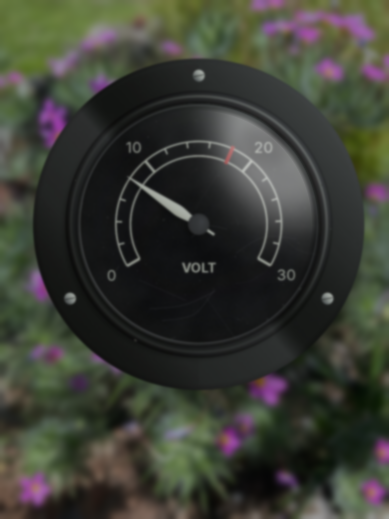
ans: 8; V
